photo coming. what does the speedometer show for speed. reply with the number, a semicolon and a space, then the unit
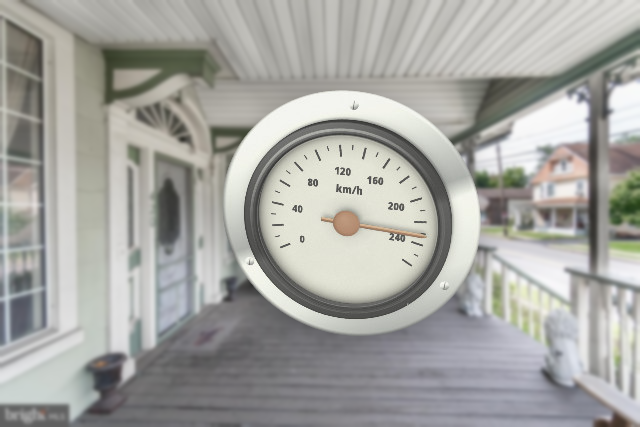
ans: 230; km/h
